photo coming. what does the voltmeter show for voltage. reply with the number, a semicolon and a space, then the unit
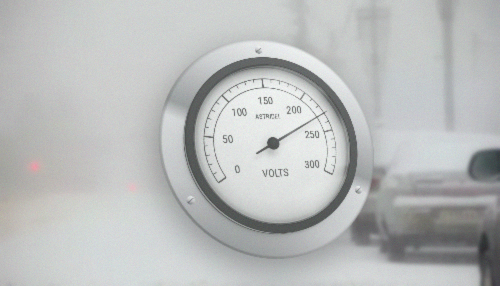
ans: 230; V
